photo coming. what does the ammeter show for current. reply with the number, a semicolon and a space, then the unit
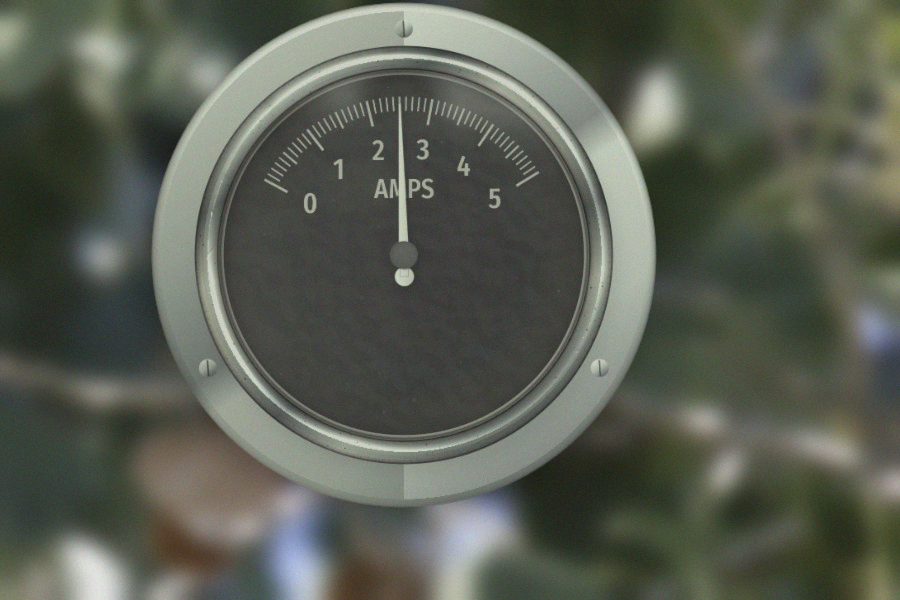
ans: 2.5; A
